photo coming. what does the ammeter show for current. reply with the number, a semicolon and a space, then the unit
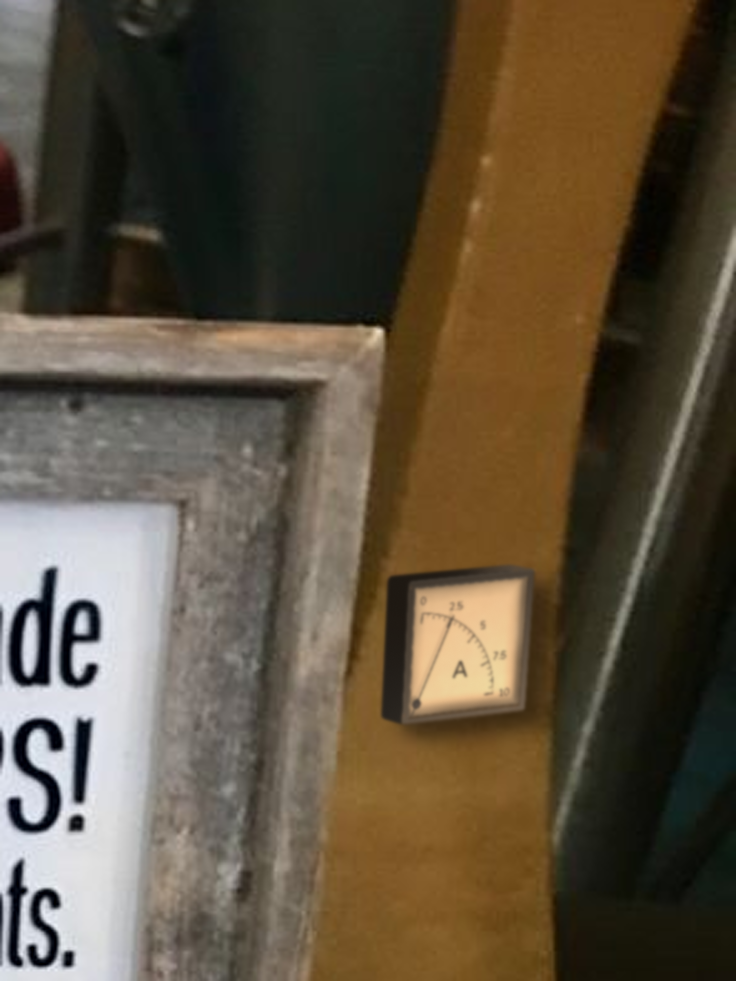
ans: 2.5; A
